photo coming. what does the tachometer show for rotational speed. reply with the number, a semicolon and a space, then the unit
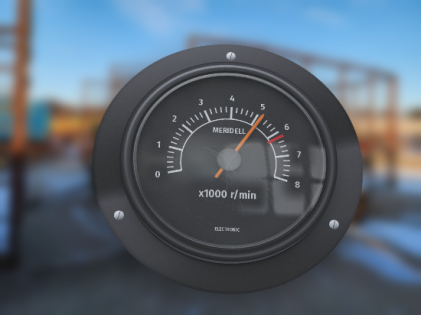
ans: 5200; rpm
